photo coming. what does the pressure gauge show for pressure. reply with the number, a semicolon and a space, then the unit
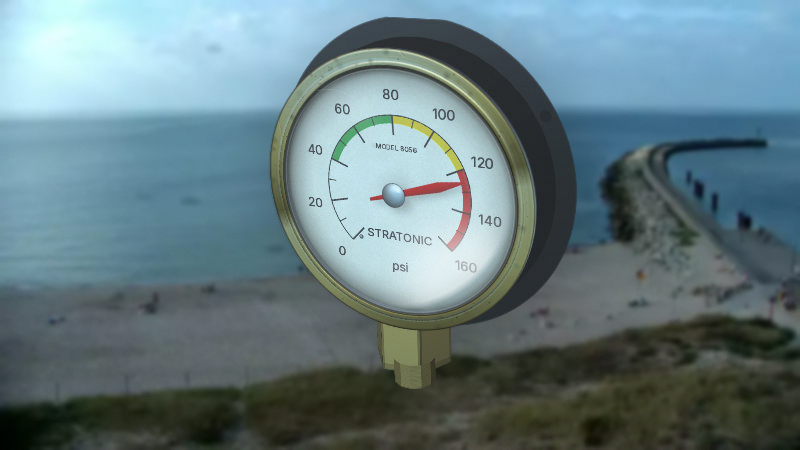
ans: 125; psi
